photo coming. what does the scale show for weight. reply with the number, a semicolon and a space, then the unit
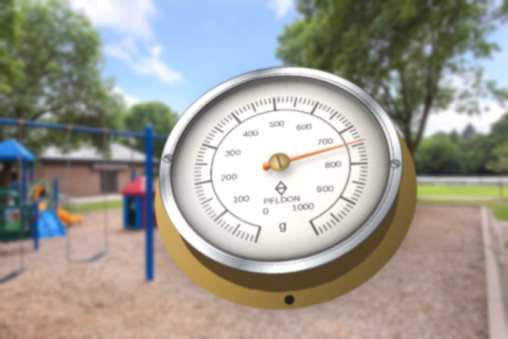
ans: 750; g
